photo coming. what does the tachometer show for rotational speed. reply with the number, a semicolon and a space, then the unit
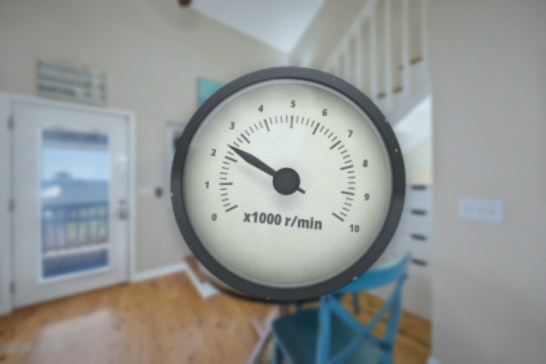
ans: 2400; rpm
